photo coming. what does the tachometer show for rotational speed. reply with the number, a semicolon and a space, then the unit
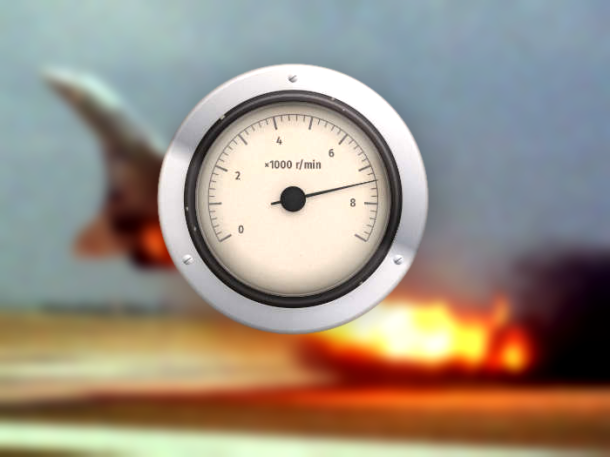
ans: 7400; rpm
